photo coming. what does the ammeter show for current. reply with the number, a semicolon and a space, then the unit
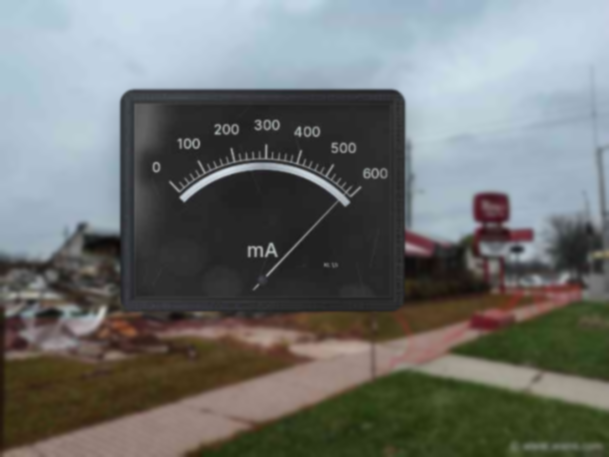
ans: 580; mA
